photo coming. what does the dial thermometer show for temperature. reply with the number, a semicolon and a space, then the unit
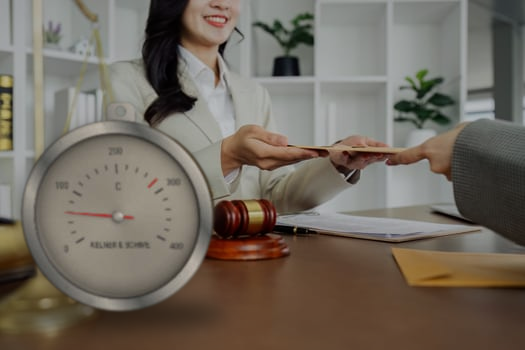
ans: 60; °C
